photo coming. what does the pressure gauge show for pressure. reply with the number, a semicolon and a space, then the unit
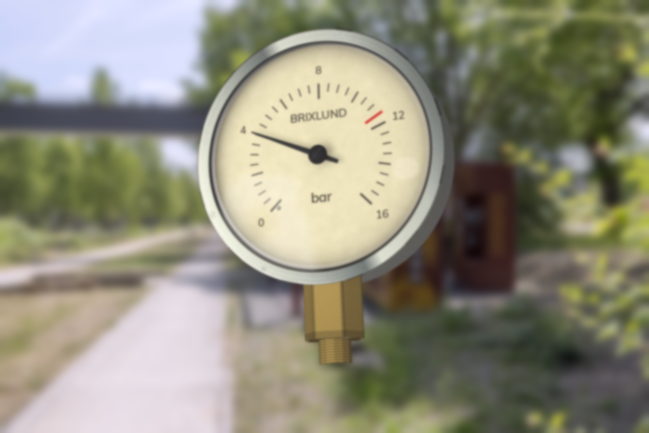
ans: 4; bar
